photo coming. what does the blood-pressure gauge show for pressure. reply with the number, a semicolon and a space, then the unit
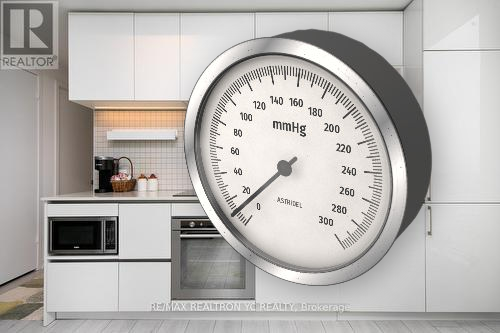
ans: 10; mmHg
